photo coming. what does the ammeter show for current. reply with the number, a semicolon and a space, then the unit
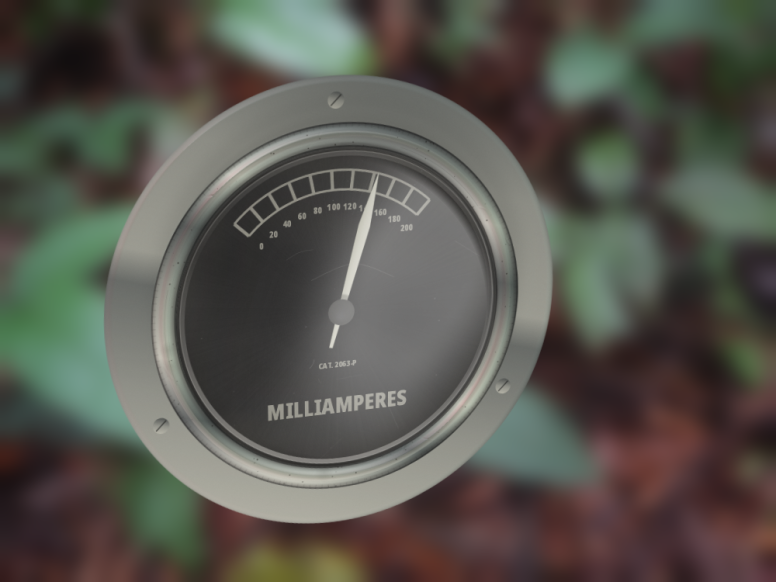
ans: 140; mA
